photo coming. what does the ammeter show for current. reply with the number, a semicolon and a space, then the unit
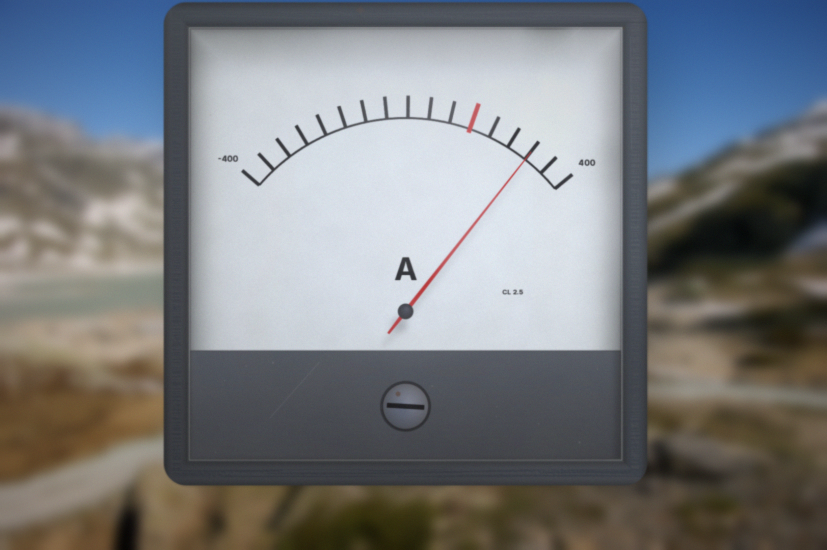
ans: 300; A
